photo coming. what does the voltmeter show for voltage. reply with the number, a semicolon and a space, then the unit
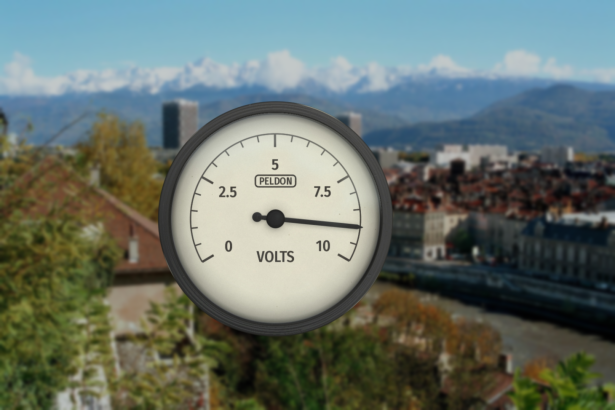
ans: 9; V
